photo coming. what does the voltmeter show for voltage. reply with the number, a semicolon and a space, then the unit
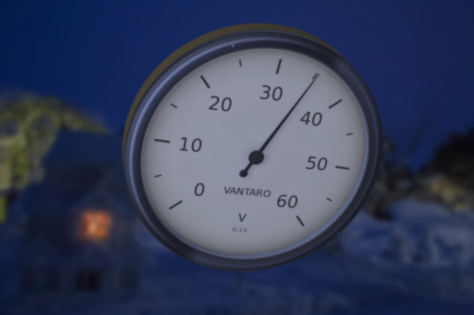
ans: 35; V
